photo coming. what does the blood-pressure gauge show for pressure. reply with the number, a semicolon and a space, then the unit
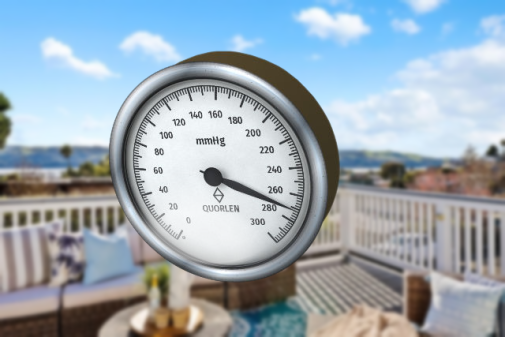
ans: 270; mmHg
